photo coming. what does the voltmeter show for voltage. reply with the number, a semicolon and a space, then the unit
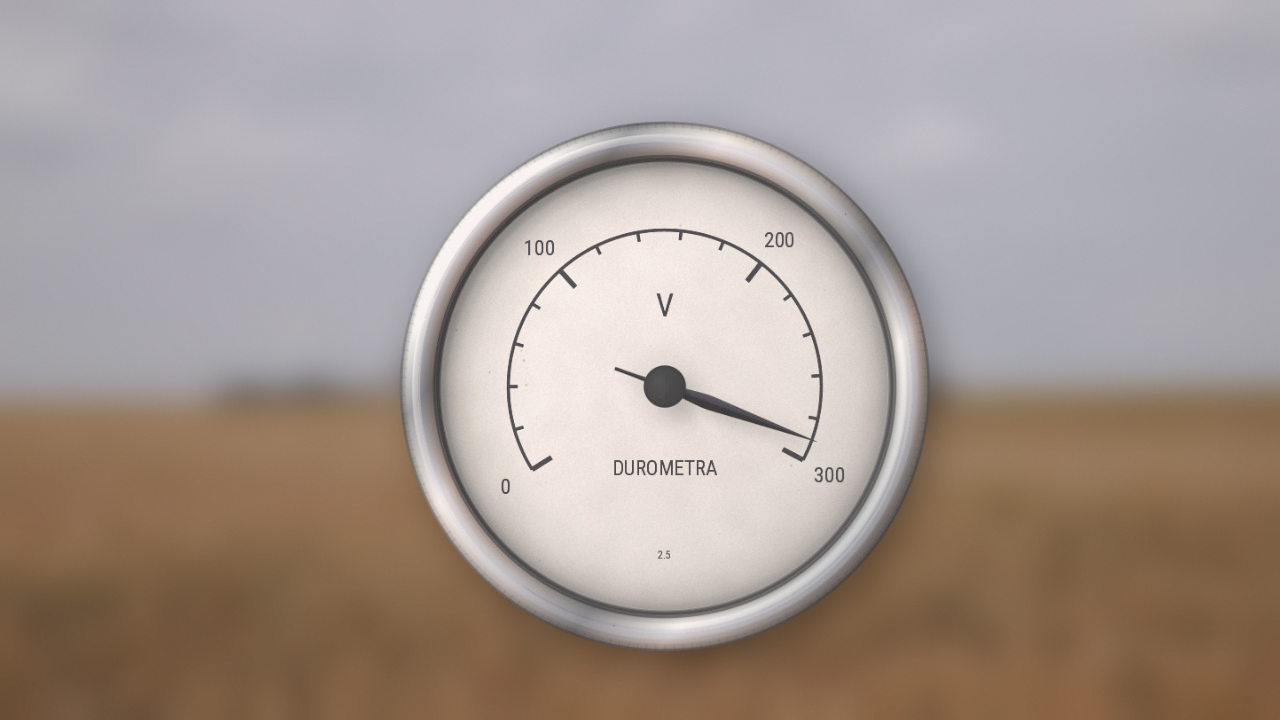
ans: 290; V
